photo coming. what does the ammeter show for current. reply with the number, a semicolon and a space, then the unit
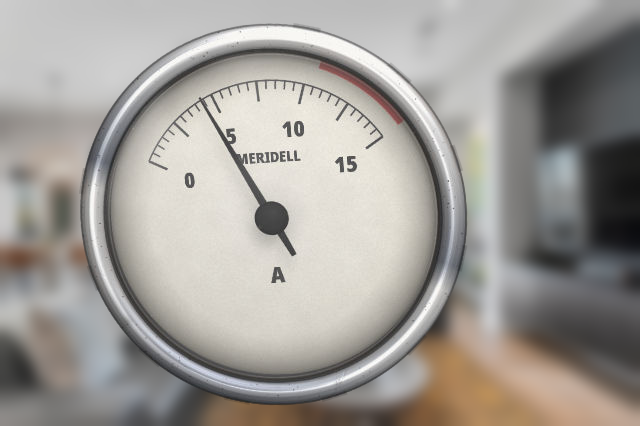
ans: 4.5; A
